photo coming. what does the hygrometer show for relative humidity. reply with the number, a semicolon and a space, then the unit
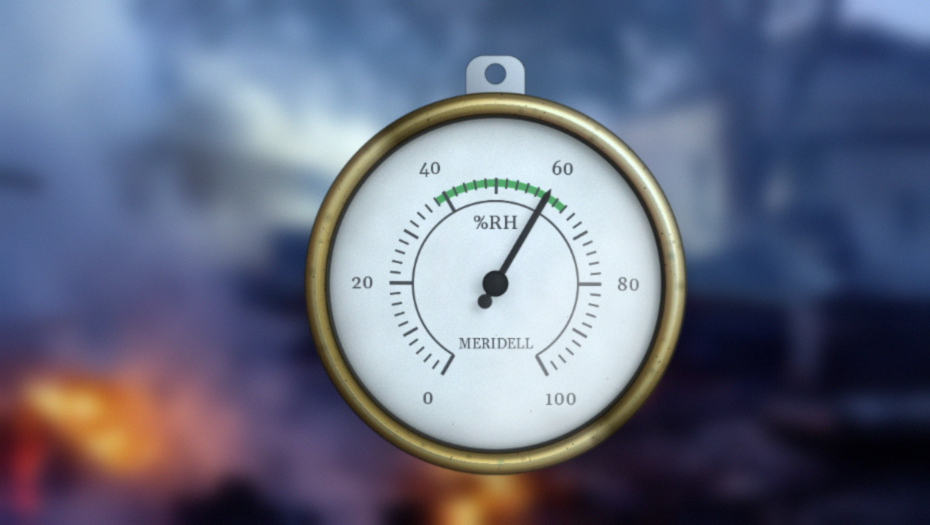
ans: 60; %
